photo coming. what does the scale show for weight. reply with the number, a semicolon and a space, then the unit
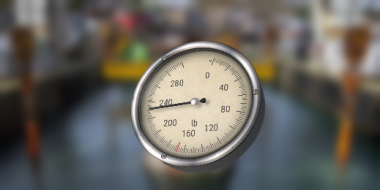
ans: 230; lb
